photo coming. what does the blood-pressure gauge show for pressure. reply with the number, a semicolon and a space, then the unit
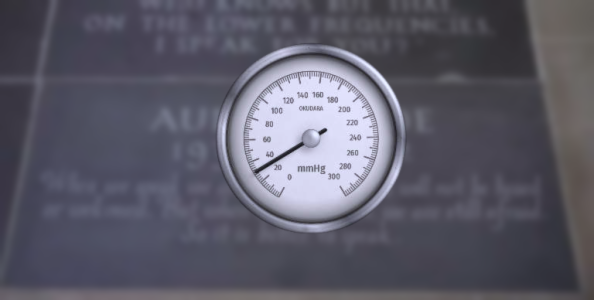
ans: 30; mmHg
